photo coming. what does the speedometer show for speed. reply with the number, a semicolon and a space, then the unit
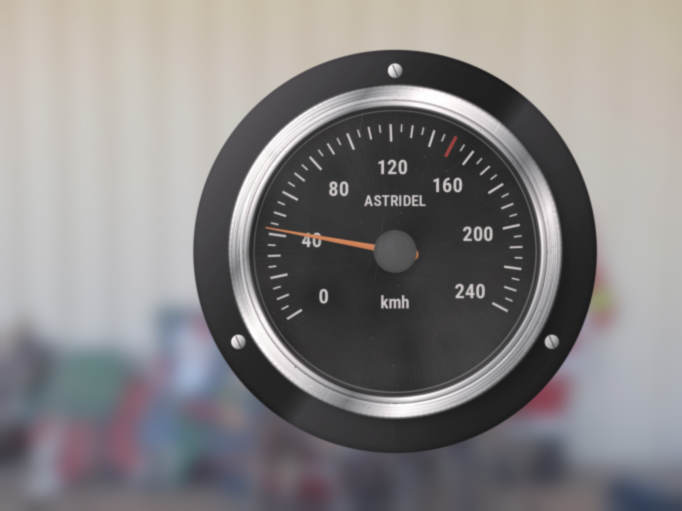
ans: 42.5; km/h
